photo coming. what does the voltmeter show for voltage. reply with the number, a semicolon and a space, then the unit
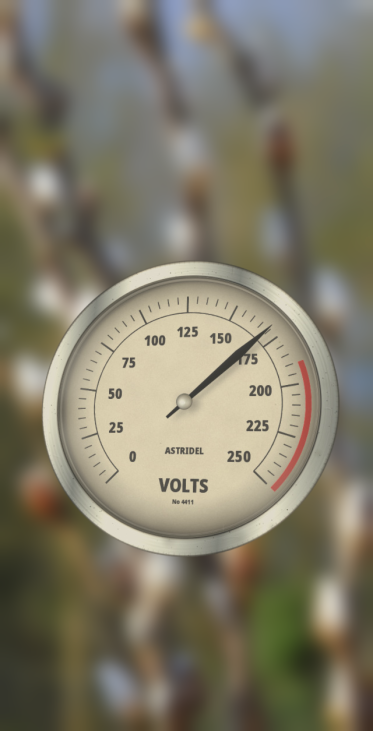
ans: 170; V
